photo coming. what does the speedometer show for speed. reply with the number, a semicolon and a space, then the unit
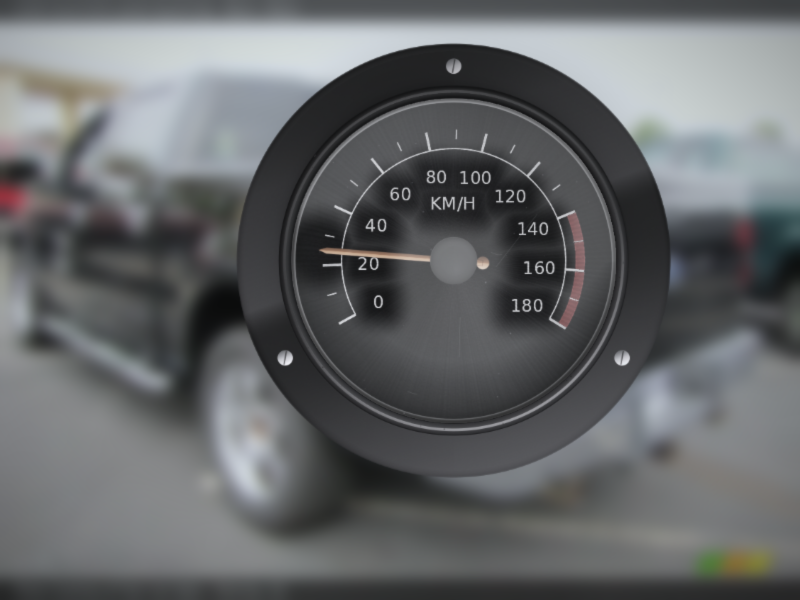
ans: 25; km/h
